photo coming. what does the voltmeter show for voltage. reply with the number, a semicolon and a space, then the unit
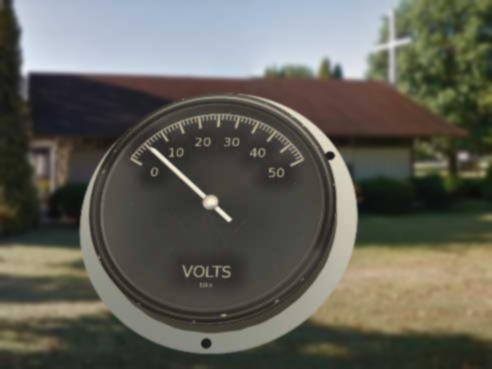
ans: 5; V
